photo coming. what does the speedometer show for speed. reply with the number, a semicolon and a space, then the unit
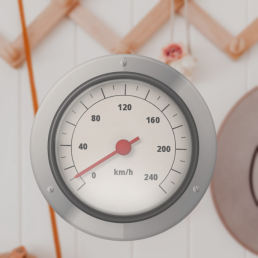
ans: 10; km/h
